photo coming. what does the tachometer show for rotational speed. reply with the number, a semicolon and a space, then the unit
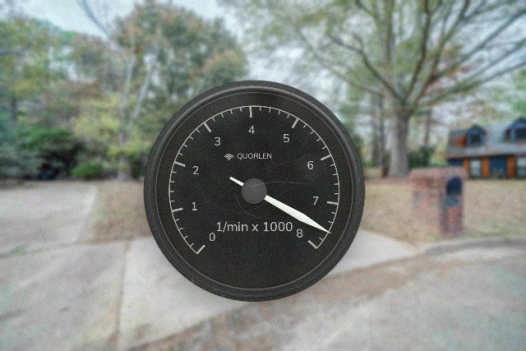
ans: 7600; rpm
